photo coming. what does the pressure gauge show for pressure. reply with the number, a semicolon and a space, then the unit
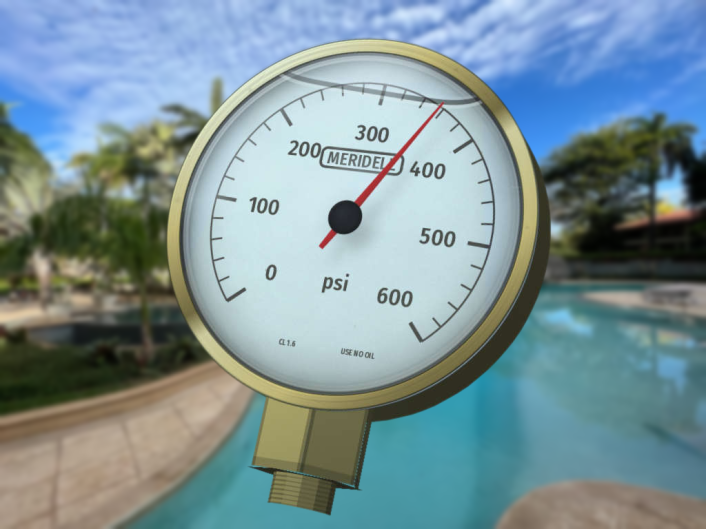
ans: 360; psi
